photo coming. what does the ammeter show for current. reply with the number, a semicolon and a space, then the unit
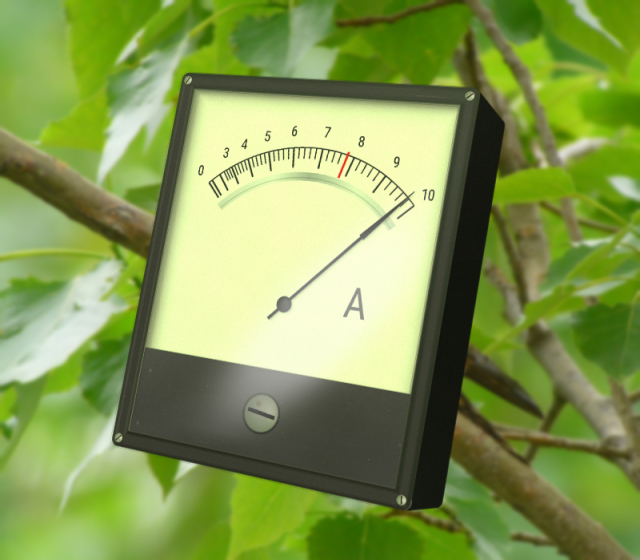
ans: 9.8; A
